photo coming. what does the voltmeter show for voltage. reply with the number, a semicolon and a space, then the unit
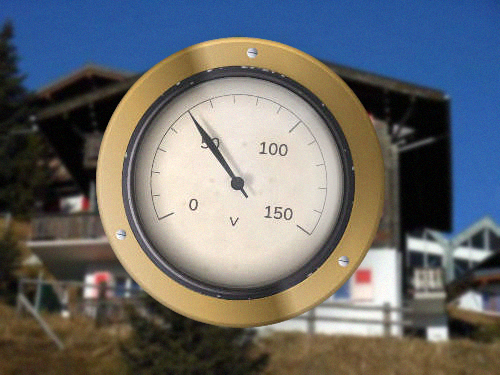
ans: 50; V
